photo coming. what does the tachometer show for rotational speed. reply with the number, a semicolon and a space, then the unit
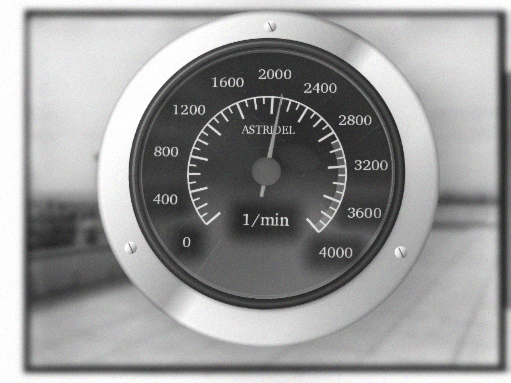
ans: 2100; rpm
